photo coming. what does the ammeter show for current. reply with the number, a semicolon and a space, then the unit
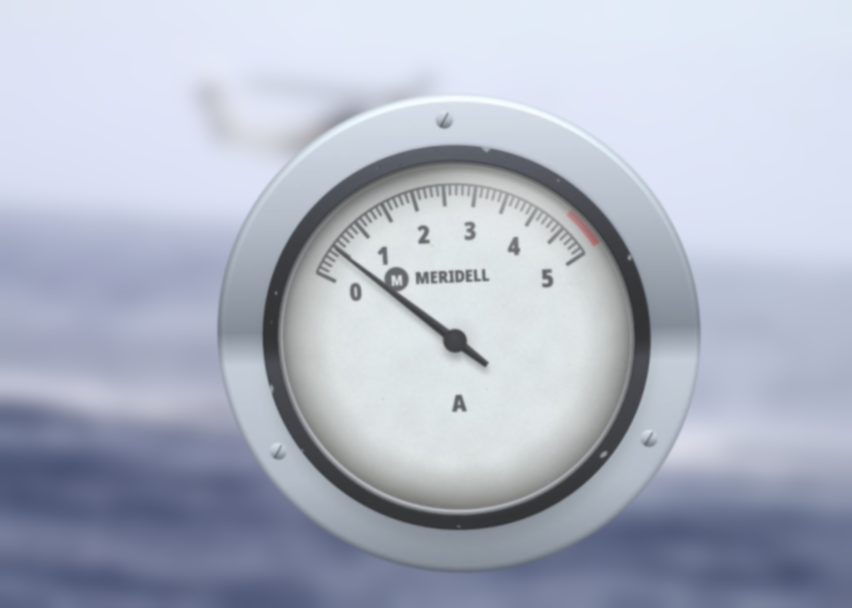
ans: 0.5; A
